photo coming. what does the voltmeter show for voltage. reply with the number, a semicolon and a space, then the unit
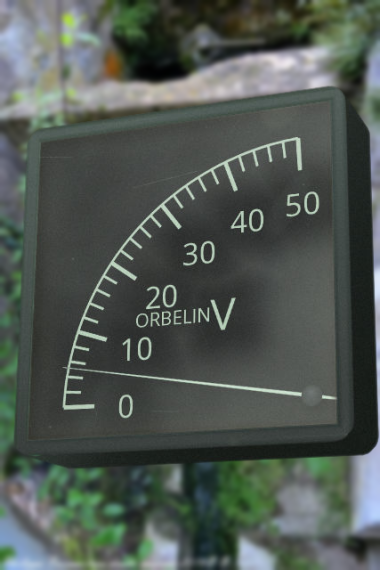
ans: 5; V
